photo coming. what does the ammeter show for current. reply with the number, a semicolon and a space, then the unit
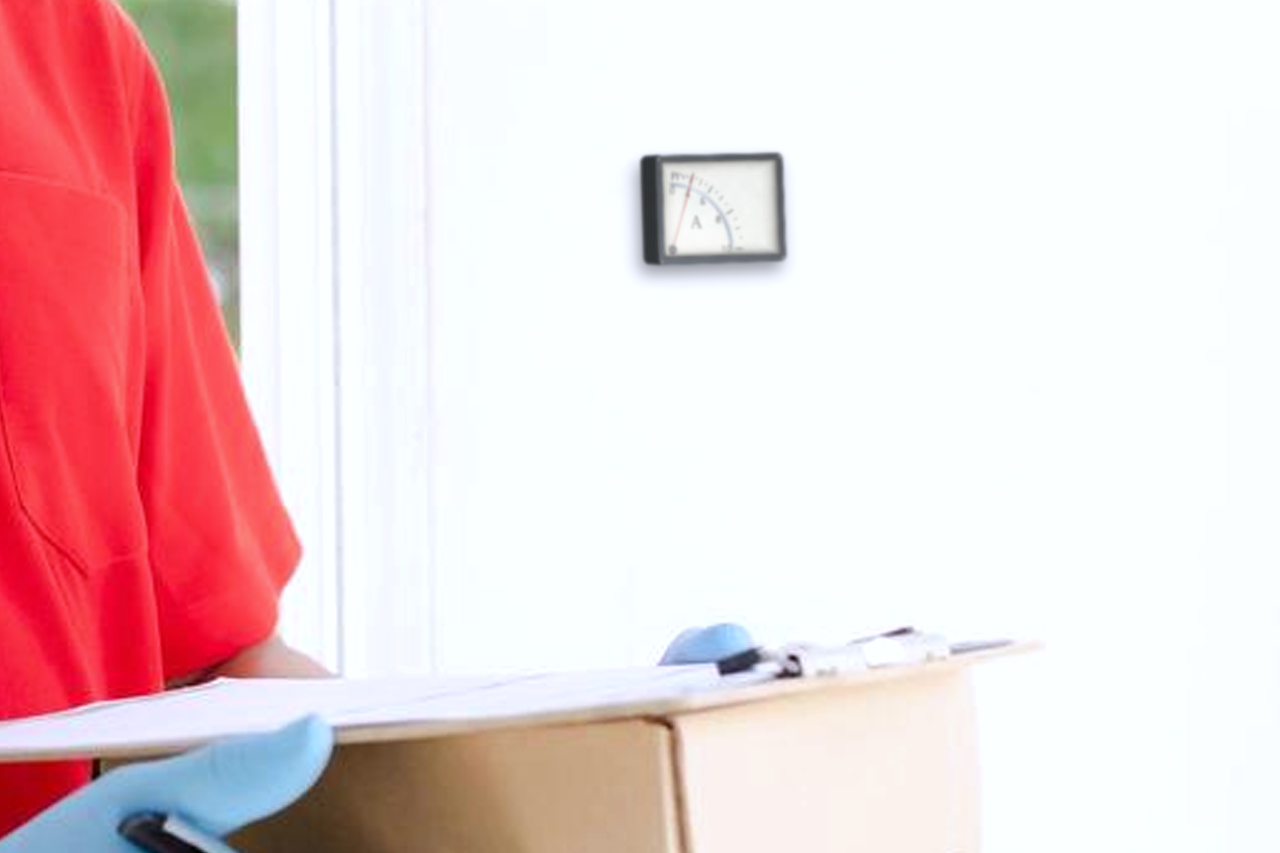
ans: 4; A
